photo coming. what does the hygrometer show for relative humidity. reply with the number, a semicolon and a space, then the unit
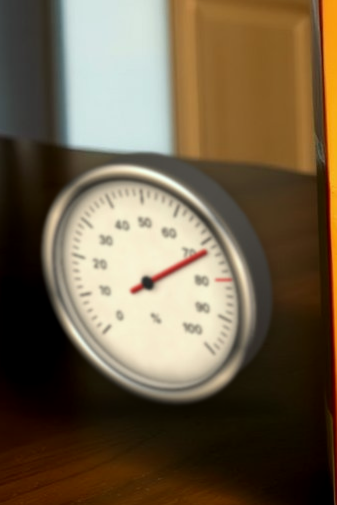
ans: 72; %
